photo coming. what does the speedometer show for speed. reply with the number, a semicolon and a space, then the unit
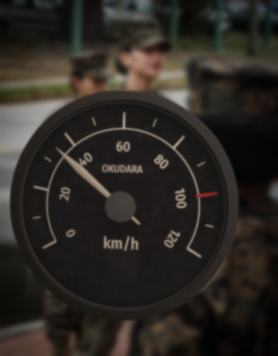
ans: 35; km/h
